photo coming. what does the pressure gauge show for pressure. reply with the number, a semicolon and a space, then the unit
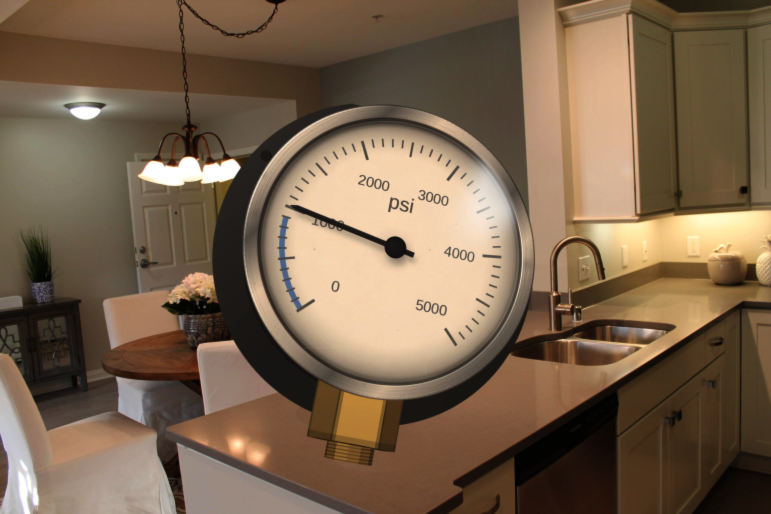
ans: 1000; psi
